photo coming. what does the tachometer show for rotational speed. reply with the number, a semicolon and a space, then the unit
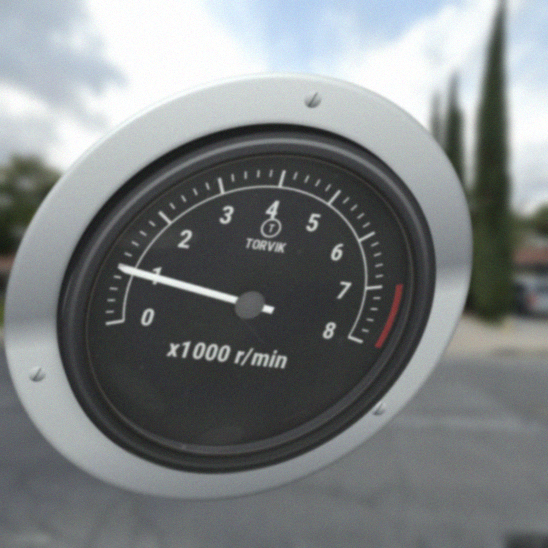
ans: 1000; rpm
